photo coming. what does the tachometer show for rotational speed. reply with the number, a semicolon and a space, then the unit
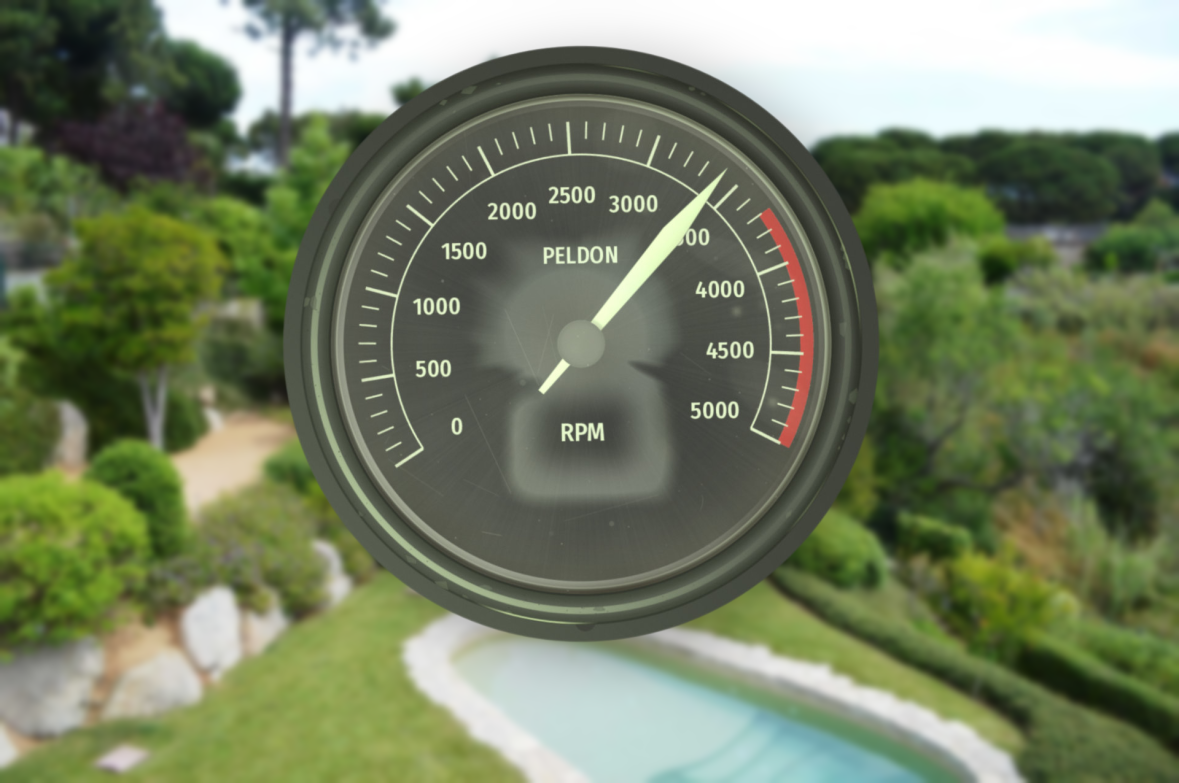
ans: 3400; rpm
